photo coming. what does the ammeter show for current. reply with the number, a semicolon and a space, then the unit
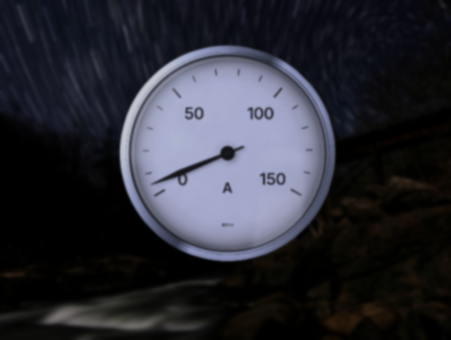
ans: 5; A
